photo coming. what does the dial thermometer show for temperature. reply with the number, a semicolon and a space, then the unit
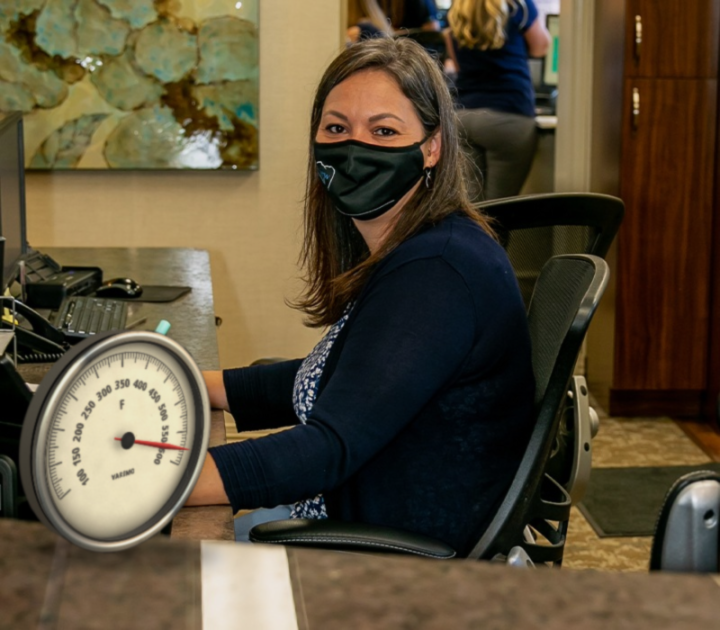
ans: 575; °F
